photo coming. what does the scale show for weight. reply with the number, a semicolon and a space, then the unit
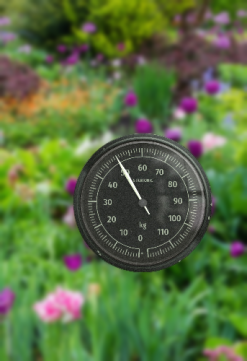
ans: 50; kg
